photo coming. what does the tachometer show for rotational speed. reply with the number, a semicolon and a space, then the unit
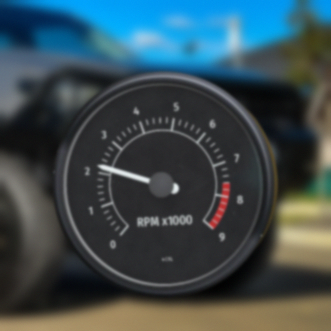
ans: 2200; rpm
